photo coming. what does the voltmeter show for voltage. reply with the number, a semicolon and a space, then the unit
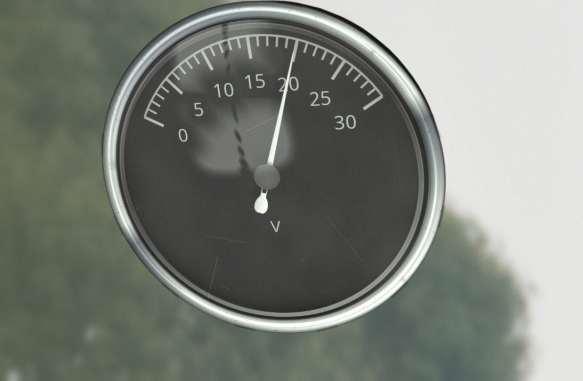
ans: 20; V
